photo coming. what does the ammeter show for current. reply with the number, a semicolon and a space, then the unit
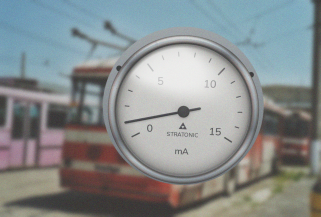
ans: 1; mA
